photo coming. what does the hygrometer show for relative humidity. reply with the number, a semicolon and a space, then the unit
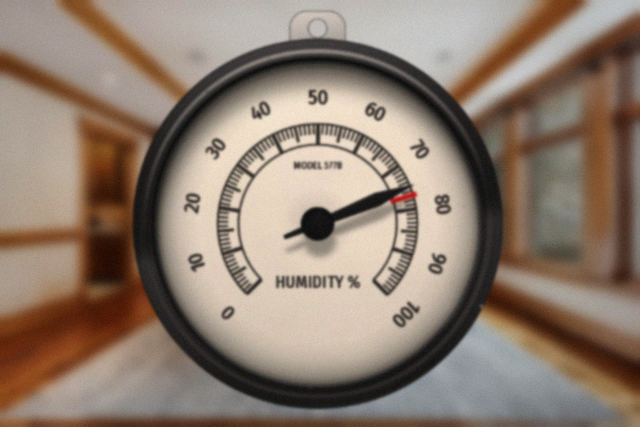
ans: 75; %
